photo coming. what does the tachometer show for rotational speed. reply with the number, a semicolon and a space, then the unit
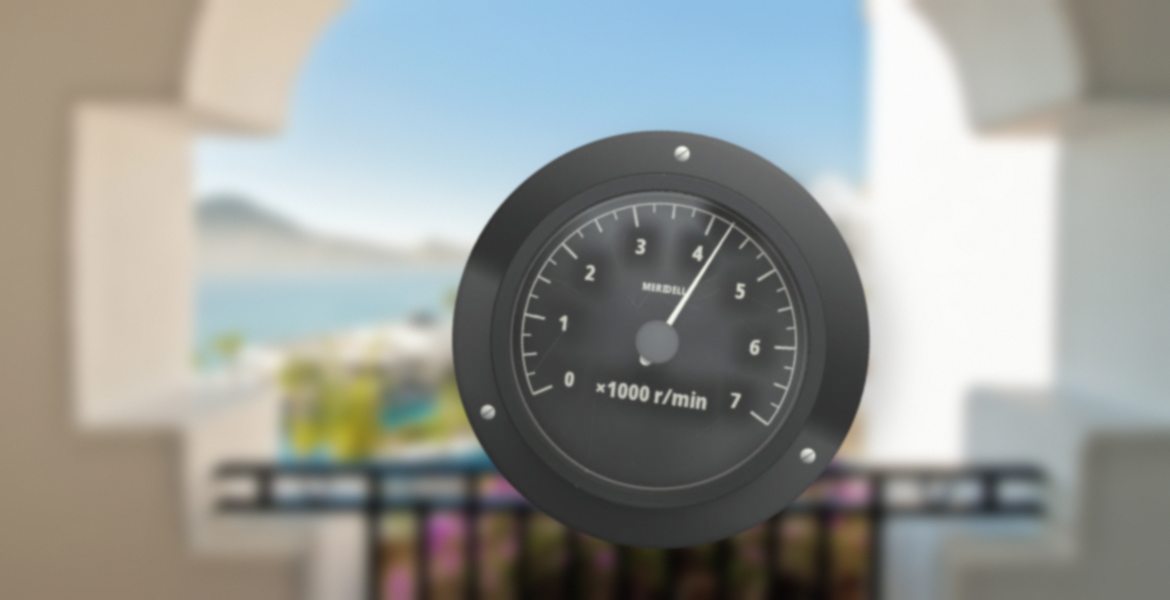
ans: 4250; rpm
